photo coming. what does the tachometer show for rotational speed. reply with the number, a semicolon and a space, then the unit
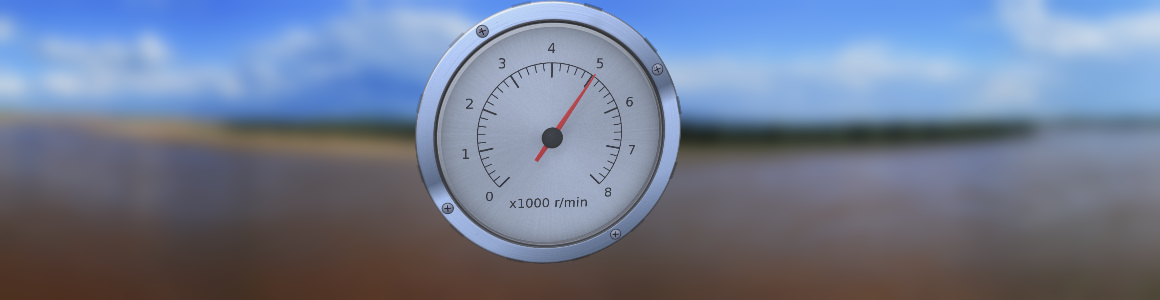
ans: 5000; rpm
